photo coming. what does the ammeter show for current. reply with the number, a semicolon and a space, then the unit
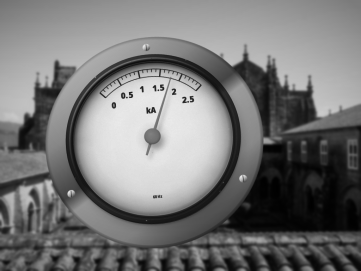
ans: 1.8; kA
